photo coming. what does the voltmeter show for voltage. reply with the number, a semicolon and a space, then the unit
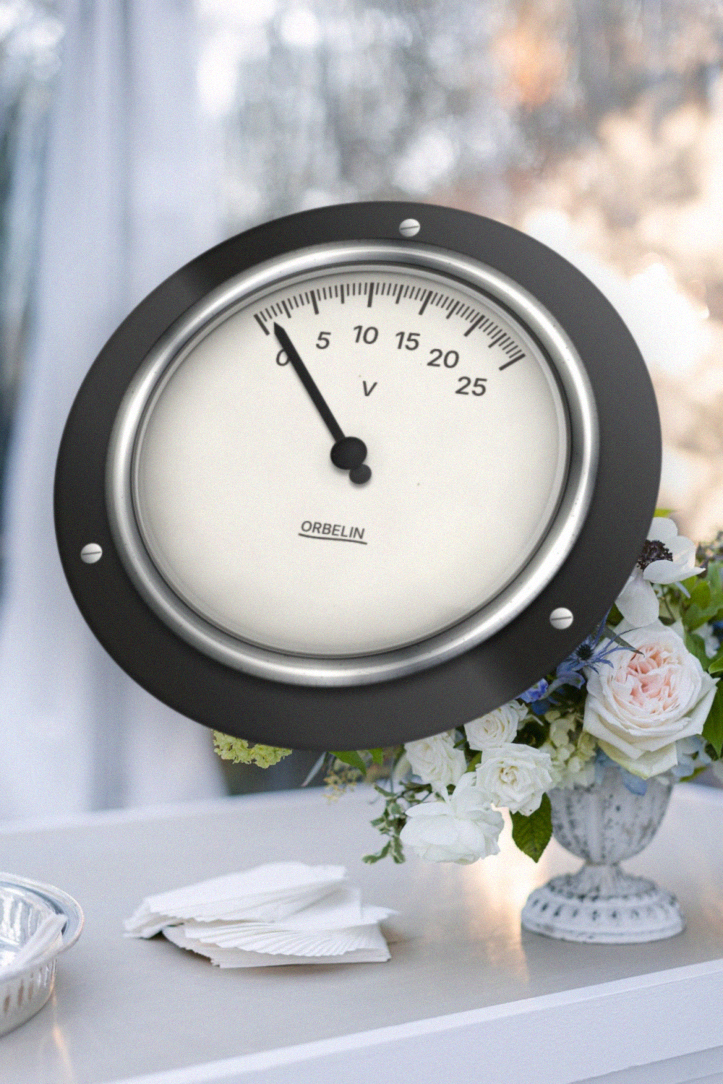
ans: 1; V
